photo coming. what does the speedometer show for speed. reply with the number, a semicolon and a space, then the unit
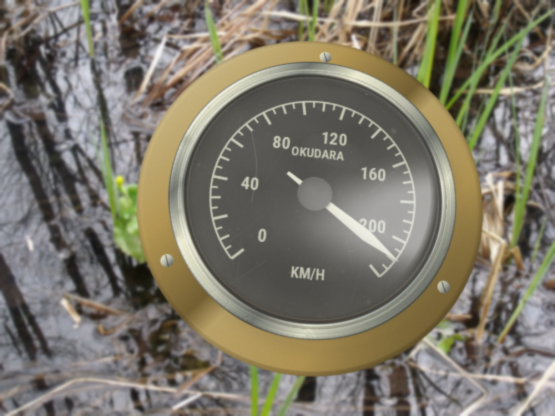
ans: 210; km/h
